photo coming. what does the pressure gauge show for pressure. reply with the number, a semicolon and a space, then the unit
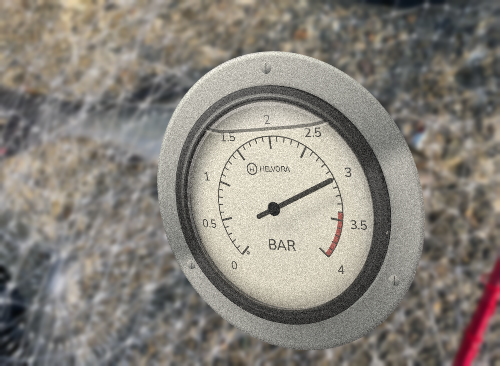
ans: 3; bar
